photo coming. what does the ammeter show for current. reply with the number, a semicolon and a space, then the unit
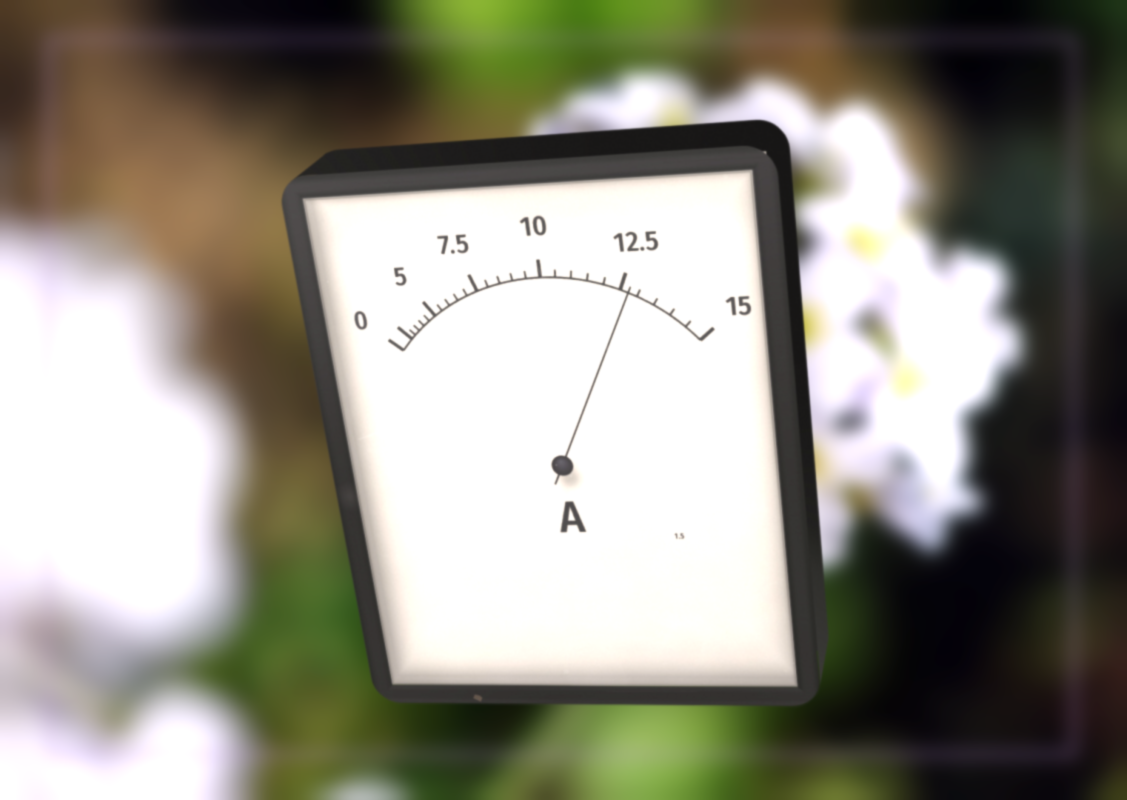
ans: 12.75; A
